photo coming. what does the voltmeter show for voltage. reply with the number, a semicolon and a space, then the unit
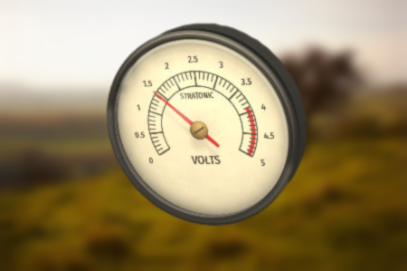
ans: 1.5; V
